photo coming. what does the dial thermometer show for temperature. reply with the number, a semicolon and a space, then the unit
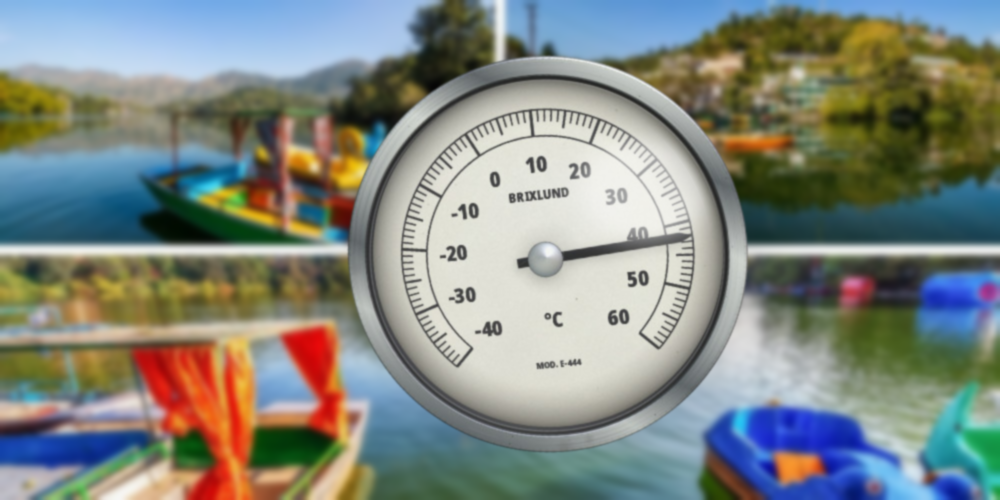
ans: 42; °C
